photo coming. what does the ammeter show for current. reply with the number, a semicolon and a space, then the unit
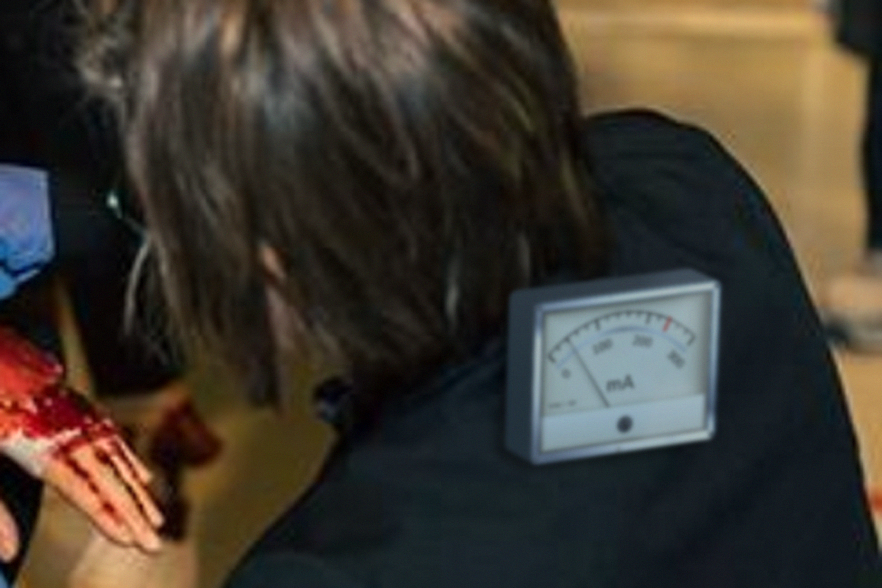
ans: 40; mA
